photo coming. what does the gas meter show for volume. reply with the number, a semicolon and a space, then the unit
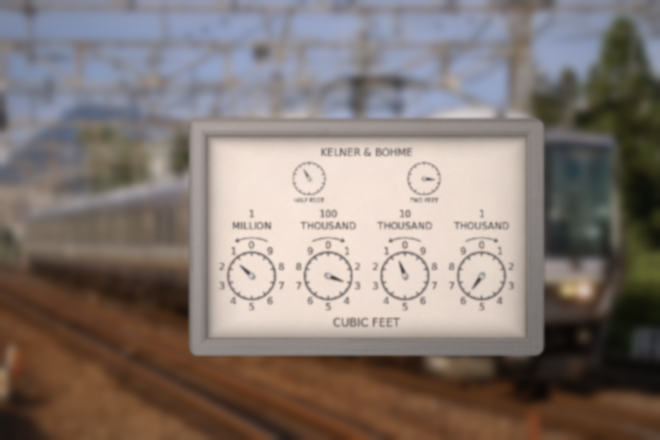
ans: 130600; ft³
